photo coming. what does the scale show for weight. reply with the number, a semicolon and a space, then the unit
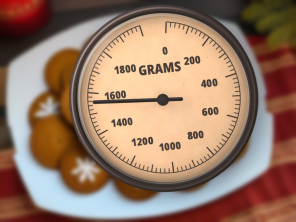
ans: 1560; g
